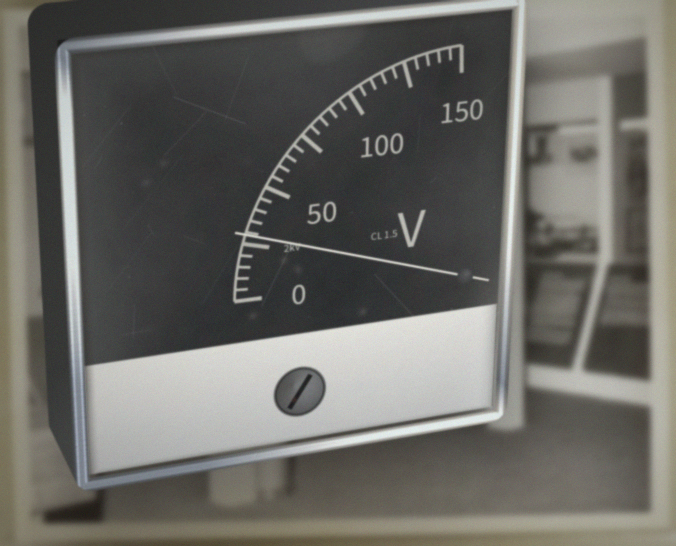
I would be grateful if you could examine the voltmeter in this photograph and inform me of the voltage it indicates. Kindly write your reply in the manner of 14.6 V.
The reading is 30 V
